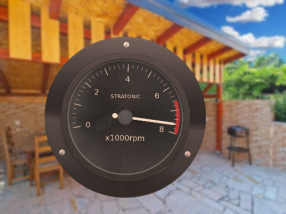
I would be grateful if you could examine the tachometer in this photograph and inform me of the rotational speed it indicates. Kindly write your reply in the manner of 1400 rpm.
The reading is 7600 rpm
